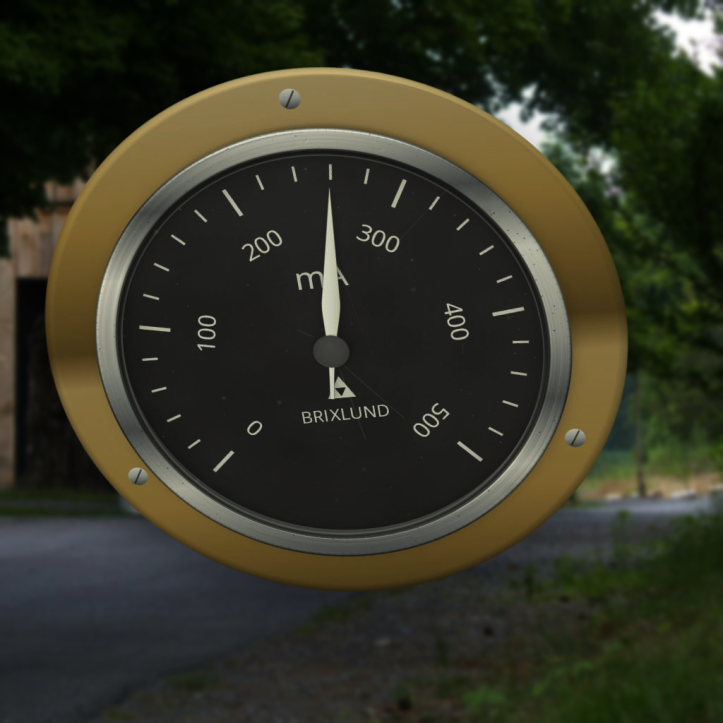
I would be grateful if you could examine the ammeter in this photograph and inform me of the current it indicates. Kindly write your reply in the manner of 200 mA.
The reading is 260 mA
